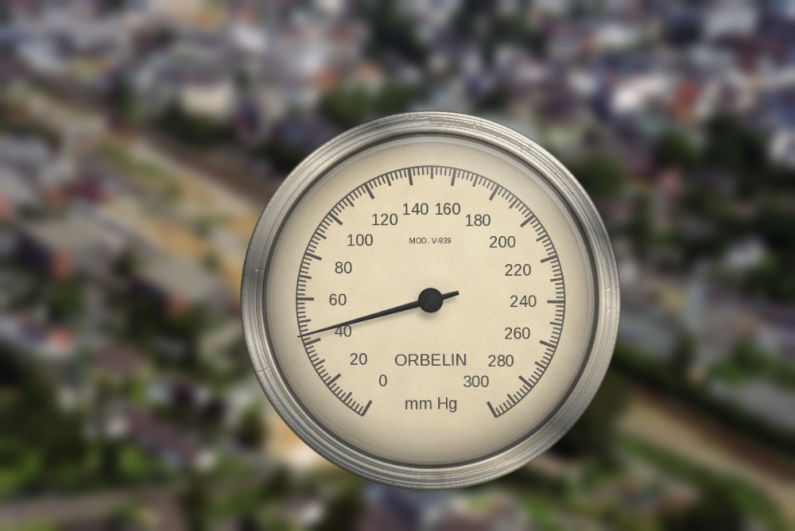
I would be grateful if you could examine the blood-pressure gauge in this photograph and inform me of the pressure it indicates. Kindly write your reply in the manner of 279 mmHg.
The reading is 44 mmHg
